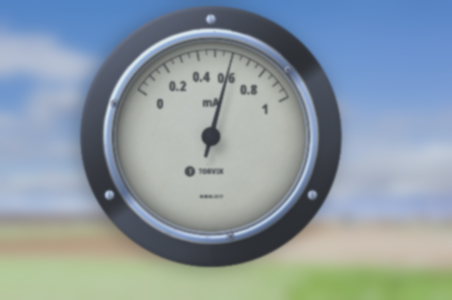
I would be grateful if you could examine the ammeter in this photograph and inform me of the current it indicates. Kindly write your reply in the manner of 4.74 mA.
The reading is 0.6 mA
